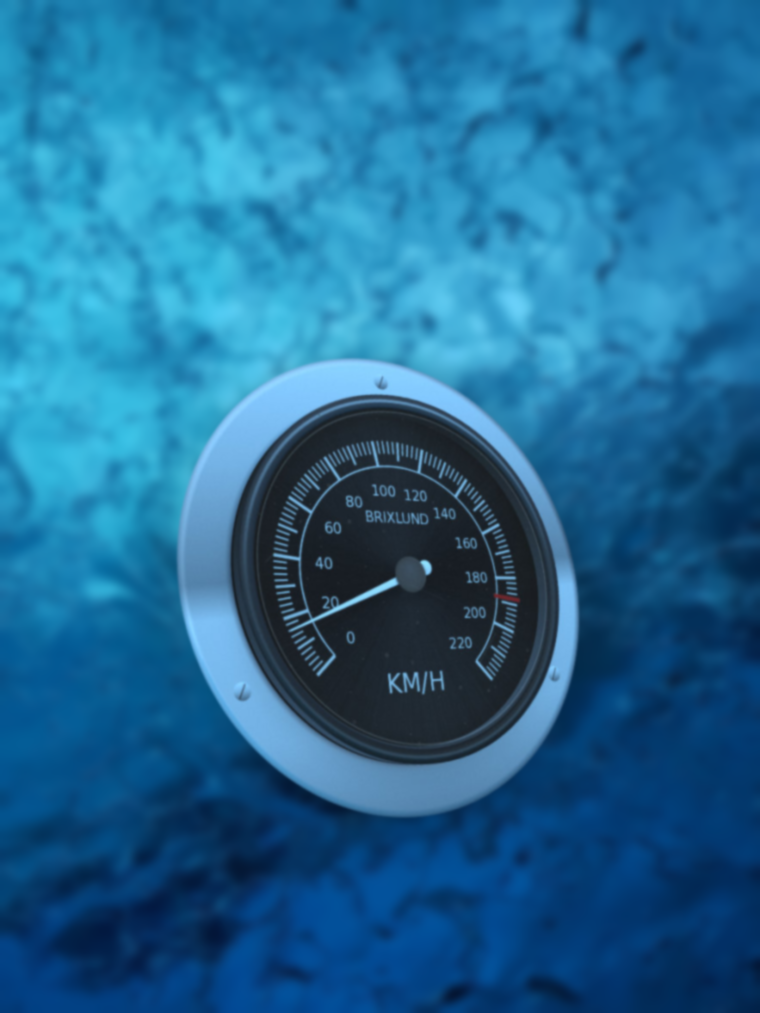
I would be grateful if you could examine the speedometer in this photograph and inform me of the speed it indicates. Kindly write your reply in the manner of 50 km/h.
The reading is 16 km/h
